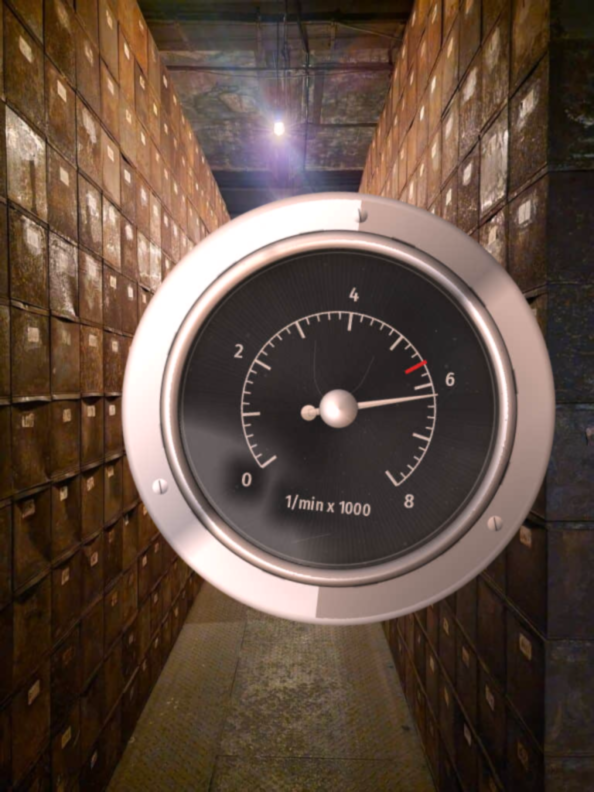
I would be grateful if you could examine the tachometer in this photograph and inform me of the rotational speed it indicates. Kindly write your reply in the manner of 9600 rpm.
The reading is 6200 rpm
